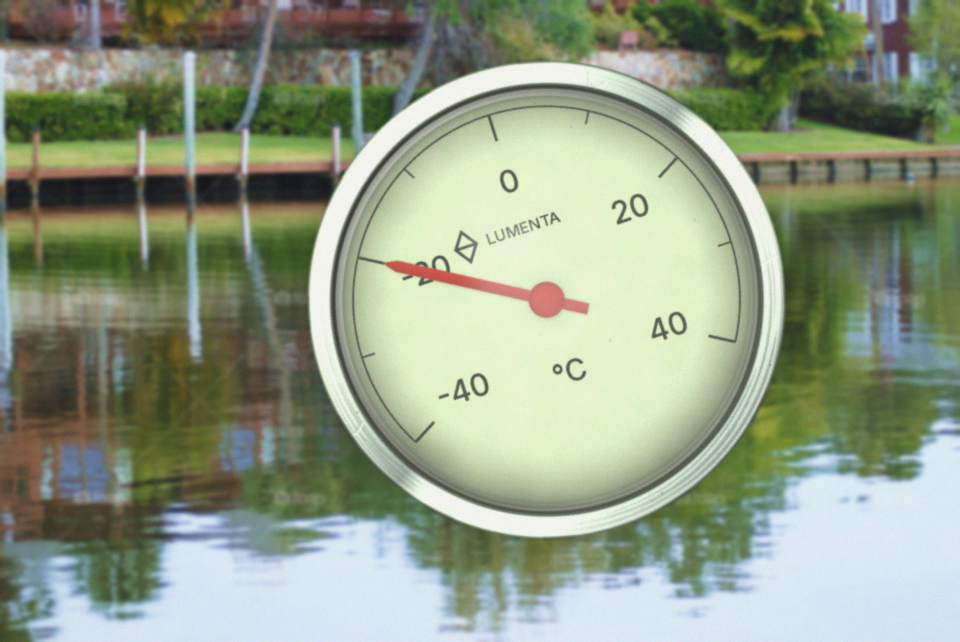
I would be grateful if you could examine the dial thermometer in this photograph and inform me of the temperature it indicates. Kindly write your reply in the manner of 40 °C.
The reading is -20 °C
